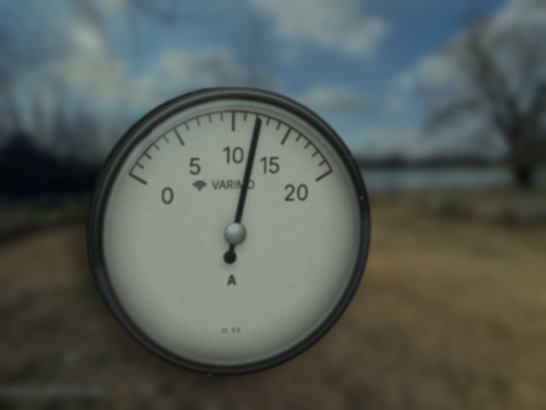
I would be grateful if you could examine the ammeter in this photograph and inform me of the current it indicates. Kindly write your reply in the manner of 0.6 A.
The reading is 12 A
